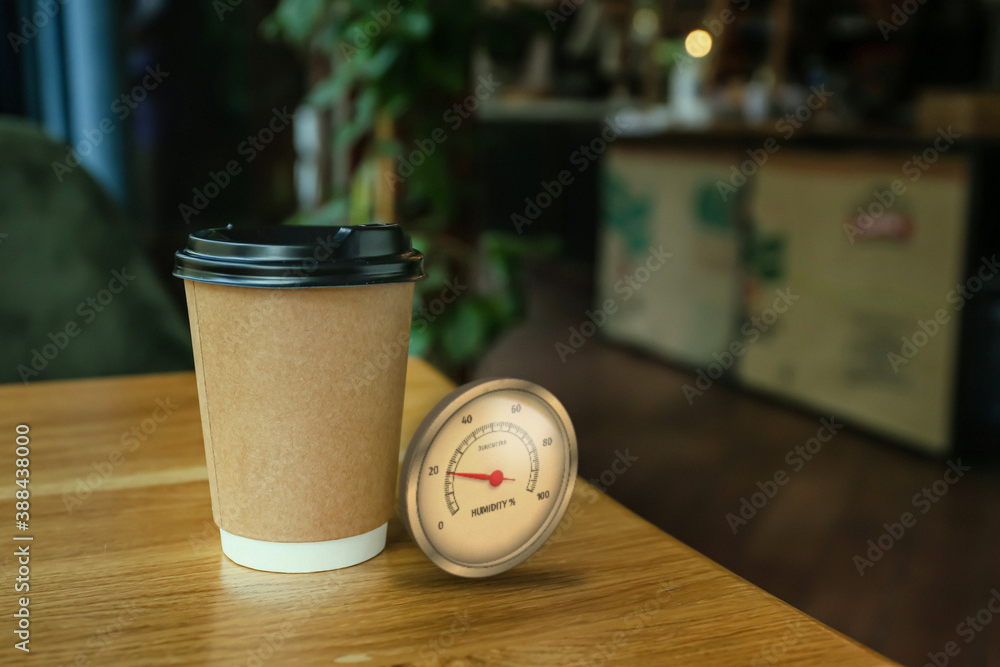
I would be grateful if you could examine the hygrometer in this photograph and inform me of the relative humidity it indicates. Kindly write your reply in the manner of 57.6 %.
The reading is 20 %
